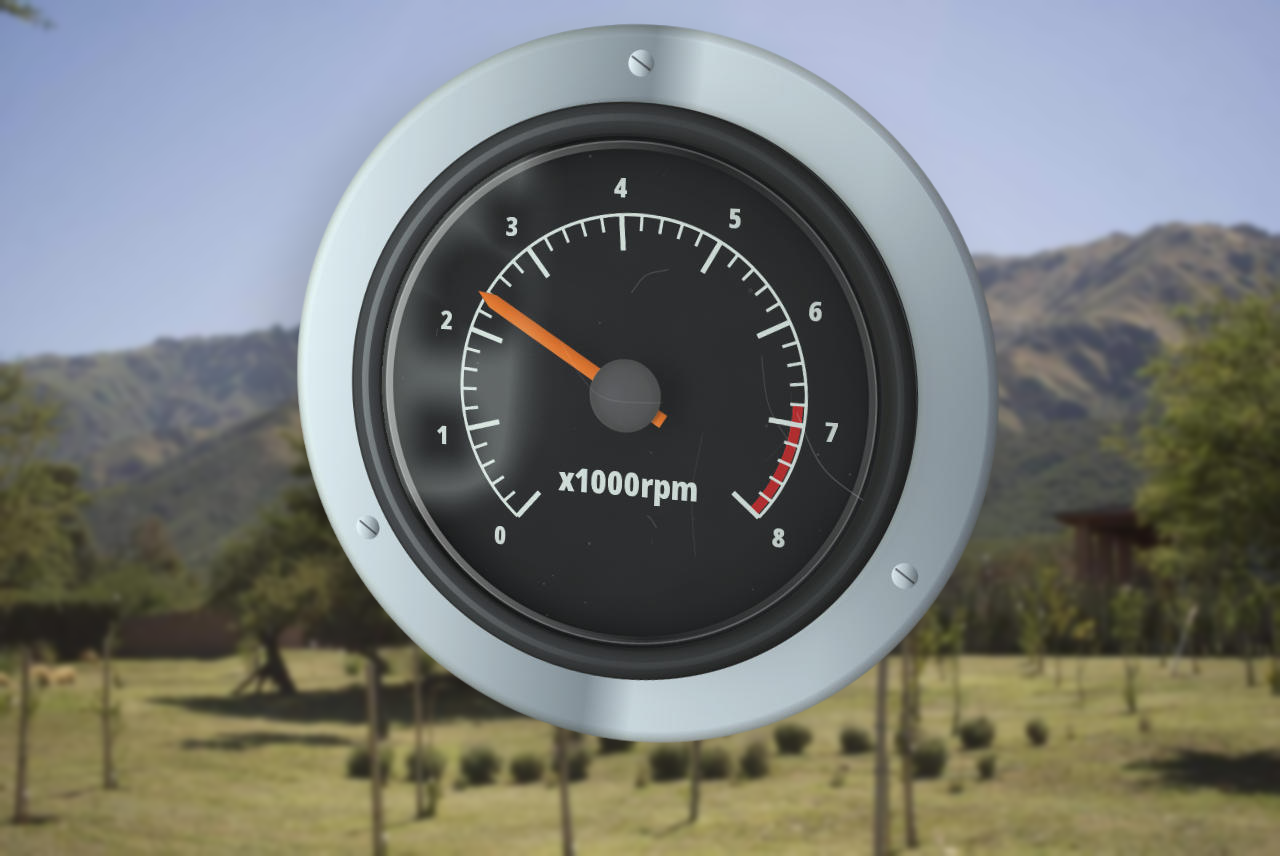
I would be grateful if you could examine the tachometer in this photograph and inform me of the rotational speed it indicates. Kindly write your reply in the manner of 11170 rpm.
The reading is 2400 rpm
